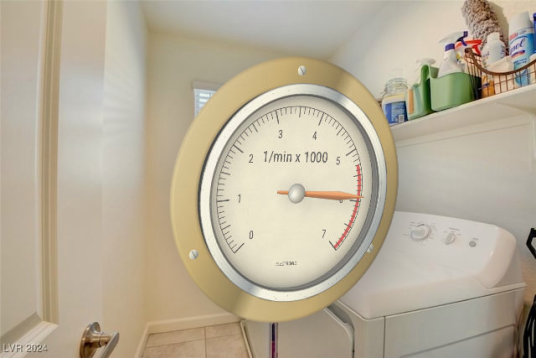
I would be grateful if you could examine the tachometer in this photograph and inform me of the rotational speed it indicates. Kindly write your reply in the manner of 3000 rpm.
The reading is 5900 rpm
